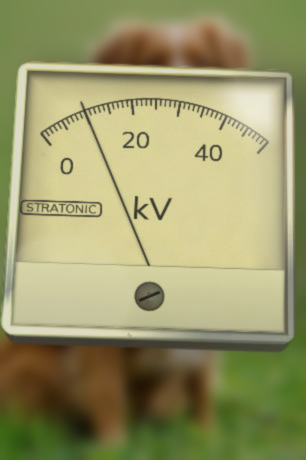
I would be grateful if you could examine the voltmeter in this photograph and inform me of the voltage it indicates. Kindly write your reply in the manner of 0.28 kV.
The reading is 10 kV
